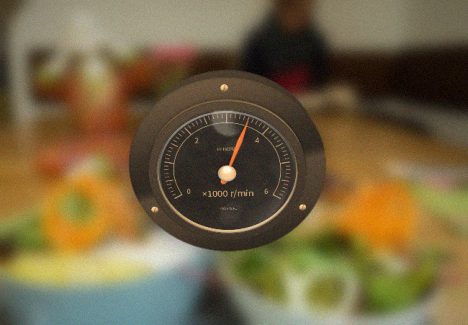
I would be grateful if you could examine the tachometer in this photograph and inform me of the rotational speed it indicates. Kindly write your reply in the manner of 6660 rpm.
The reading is 3500 rpm
